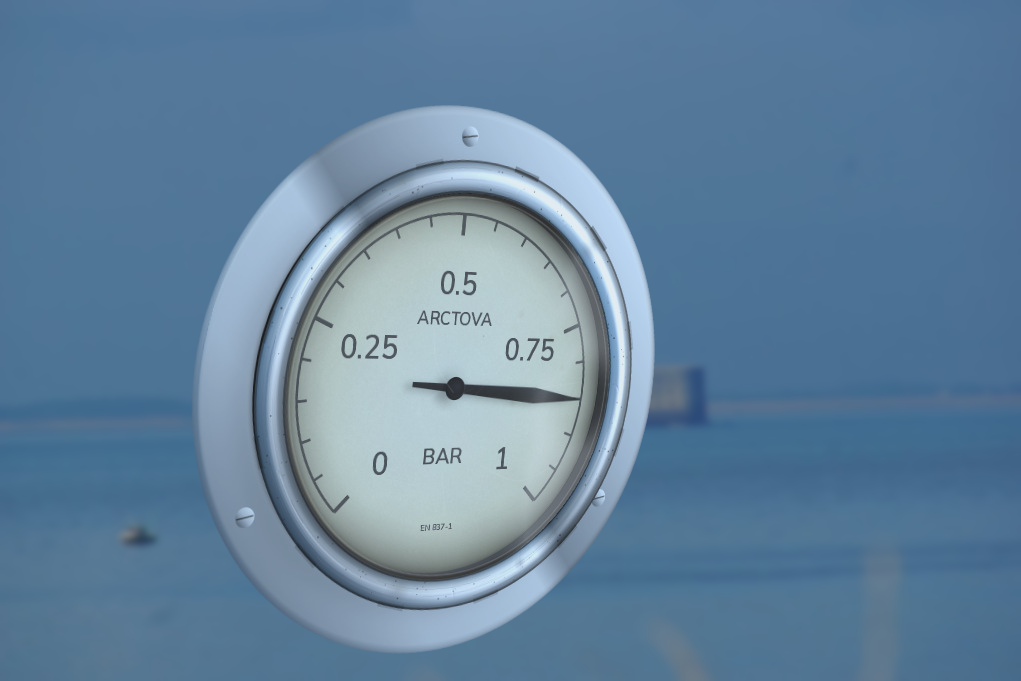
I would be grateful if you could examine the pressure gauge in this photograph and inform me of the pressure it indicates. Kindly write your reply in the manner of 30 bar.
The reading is 0.85 bar
